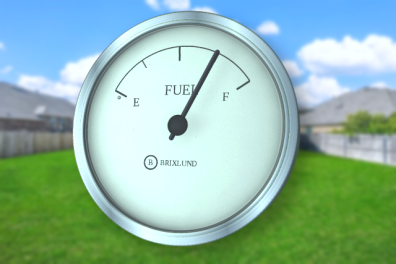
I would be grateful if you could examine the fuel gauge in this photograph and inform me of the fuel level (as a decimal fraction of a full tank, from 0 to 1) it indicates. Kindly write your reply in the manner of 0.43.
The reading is 0.75
